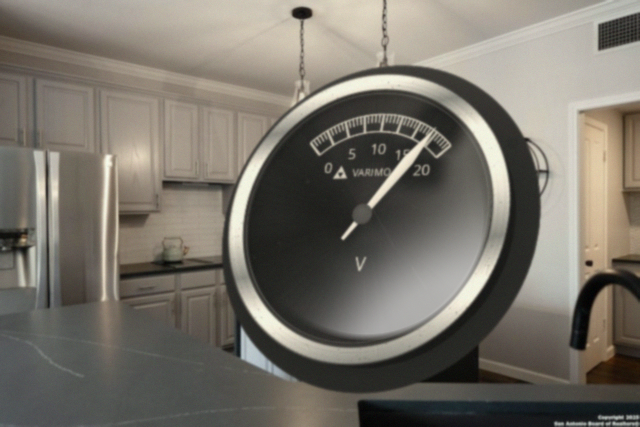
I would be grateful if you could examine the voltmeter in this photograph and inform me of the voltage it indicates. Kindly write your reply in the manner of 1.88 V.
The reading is 17.5 V
